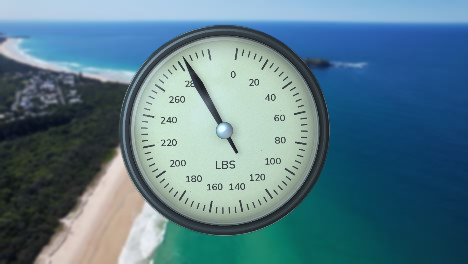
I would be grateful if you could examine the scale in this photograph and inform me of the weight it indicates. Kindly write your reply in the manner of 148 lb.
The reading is 284 lb
